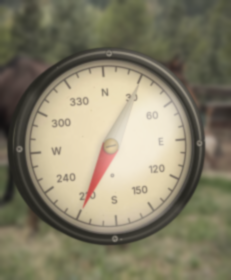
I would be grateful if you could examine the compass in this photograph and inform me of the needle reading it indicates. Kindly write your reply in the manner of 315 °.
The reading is 210 °
